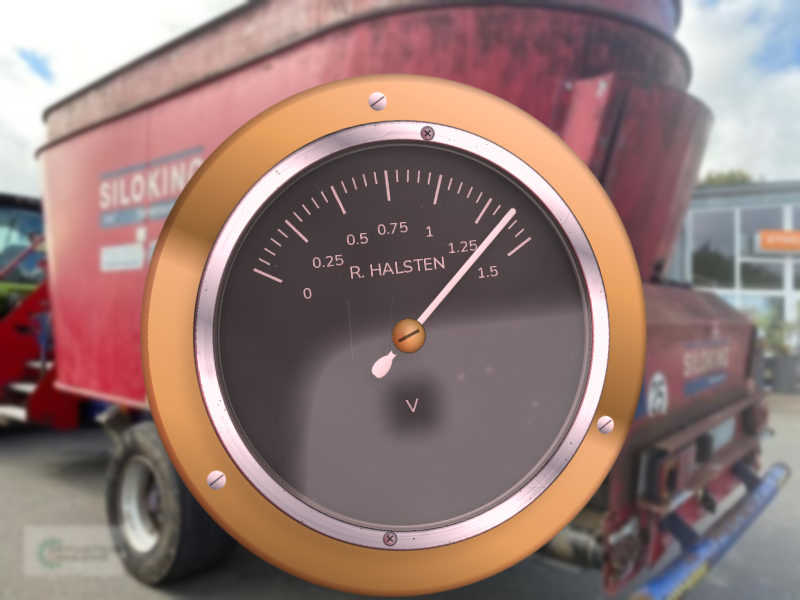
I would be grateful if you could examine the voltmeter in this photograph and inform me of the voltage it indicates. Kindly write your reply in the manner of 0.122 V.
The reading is 1.35 V
